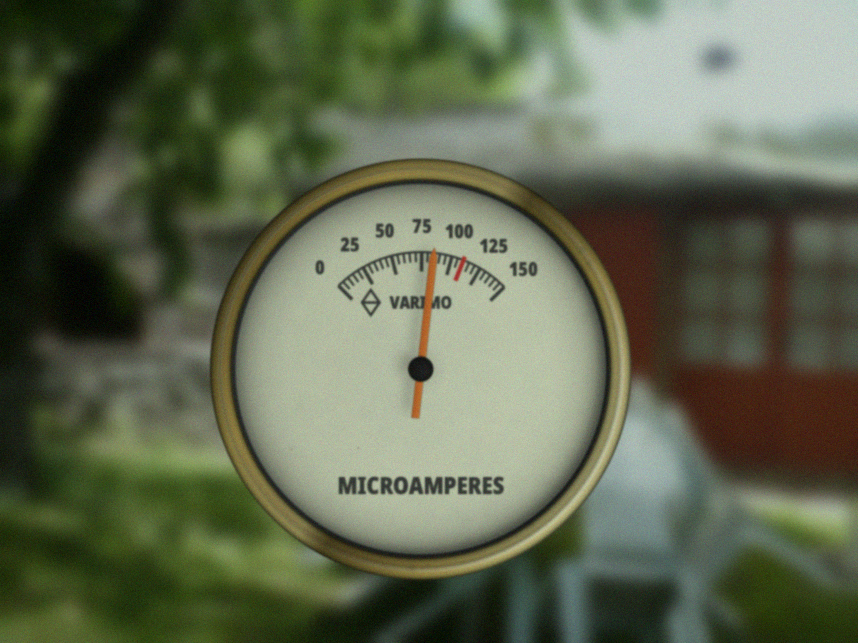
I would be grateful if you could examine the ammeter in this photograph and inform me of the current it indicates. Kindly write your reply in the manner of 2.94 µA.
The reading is 85 µA
